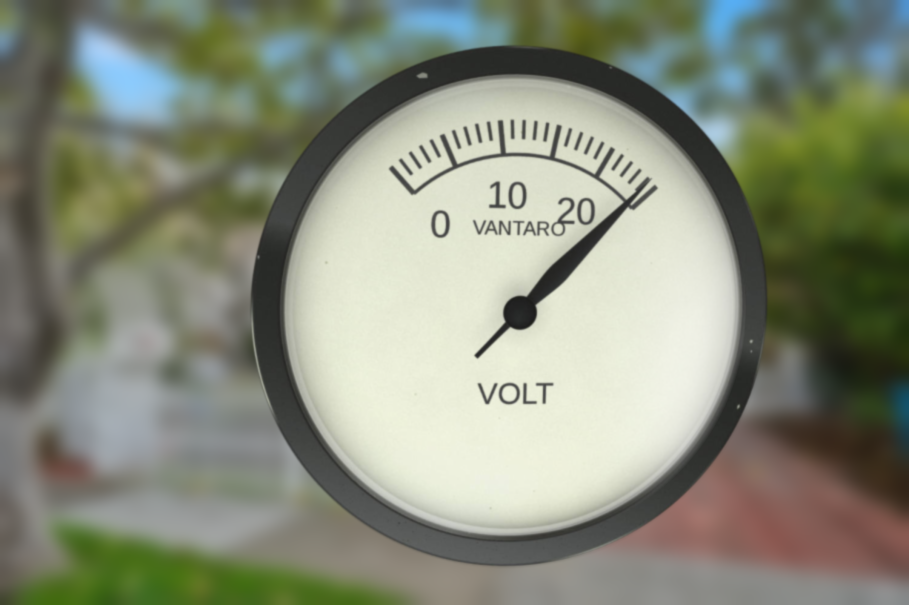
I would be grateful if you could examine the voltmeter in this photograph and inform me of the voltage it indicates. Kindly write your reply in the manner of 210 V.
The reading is 24 V
